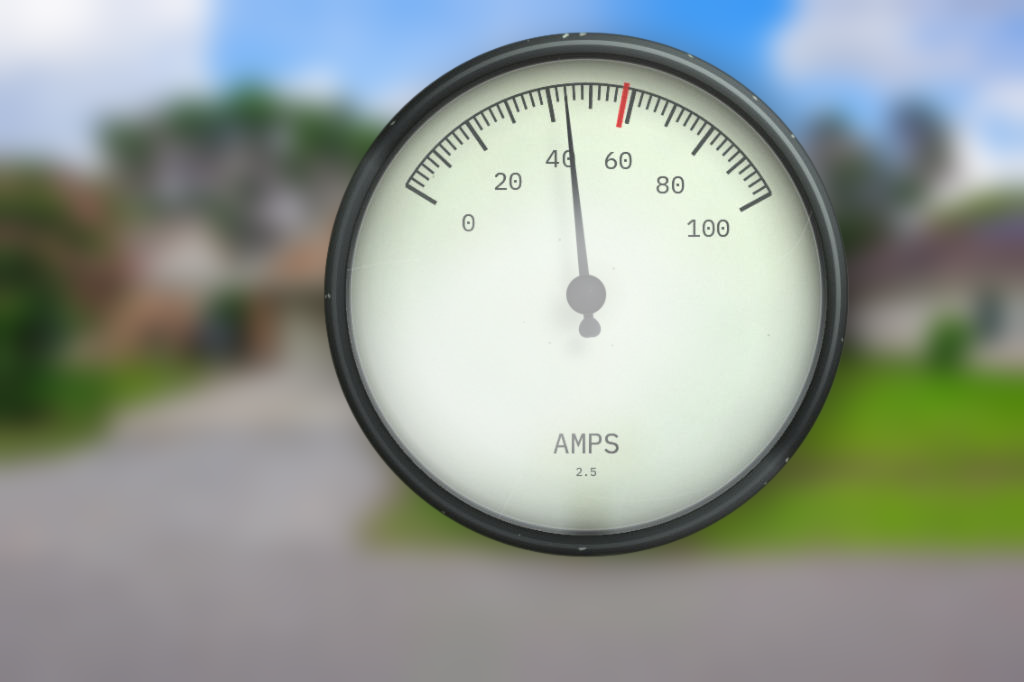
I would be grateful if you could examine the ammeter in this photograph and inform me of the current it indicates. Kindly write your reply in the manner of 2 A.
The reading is 44 A
